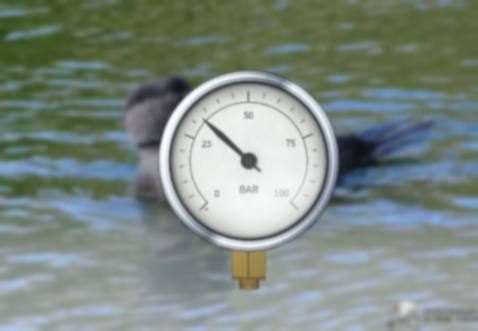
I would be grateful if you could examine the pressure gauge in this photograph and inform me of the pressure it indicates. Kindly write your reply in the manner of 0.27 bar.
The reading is 32.5 bar
